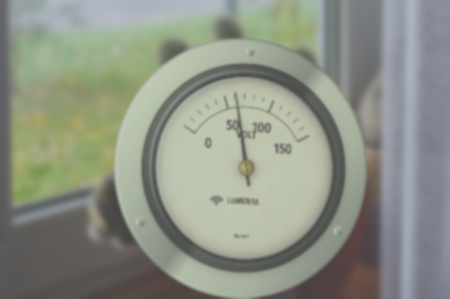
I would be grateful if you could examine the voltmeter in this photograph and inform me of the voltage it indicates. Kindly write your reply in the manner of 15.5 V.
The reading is 60 V
